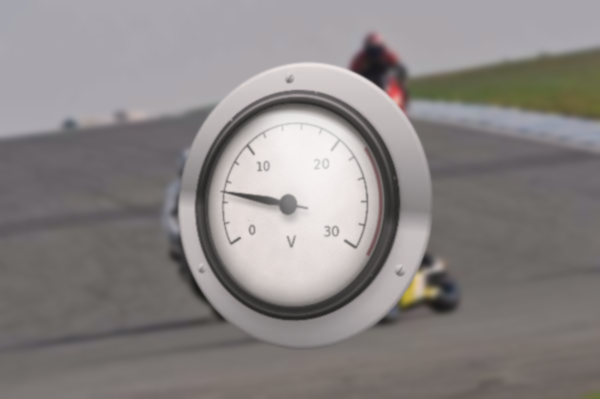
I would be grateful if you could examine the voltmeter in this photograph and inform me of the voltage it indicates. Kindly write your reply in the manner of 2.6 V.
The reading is 5 V
